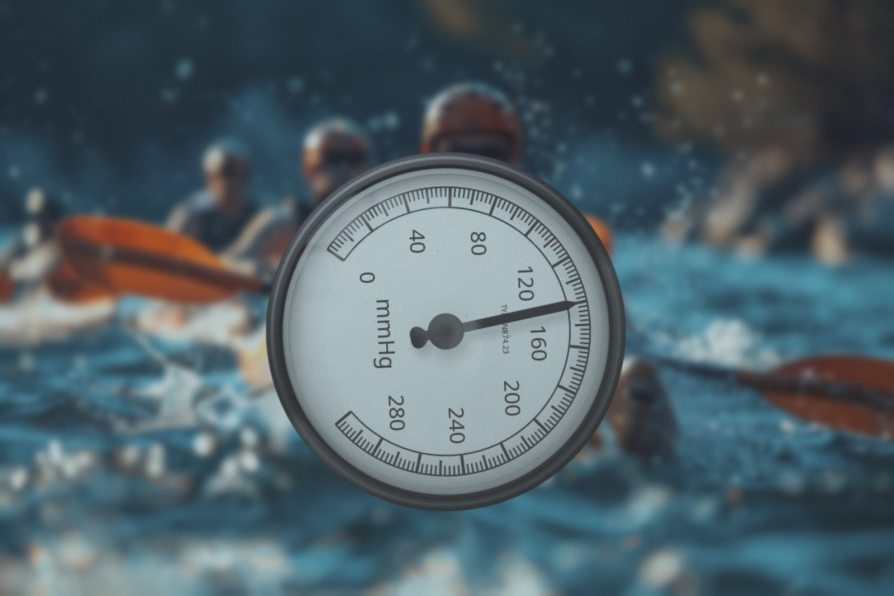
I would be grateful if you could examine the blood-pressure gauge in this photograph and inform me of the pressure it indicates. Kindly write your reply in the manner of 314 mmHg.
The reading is 140 mmHg
